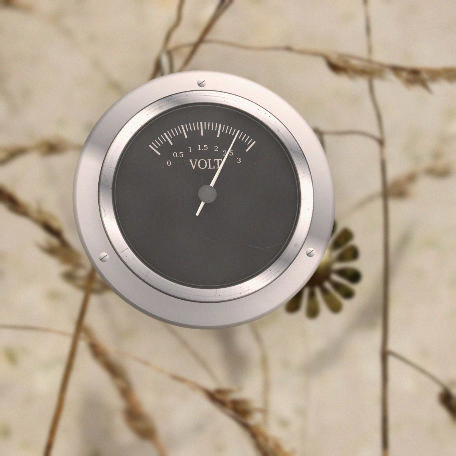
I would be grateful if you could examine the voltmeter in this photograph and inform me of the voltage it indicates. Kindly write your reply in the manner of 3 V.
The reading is 2.5 V
